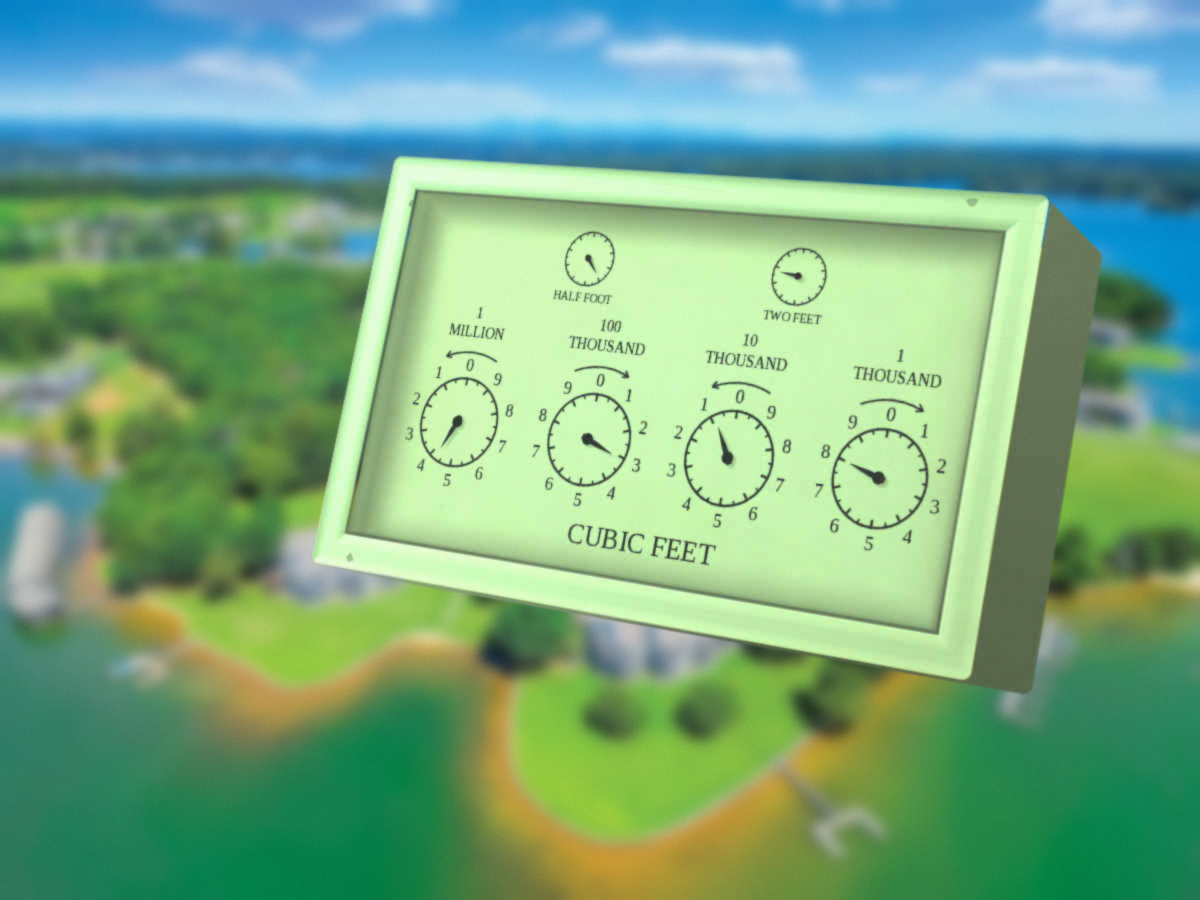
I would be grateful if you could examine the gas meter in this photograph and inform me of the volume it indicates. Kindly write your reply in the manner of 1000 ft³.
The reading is 430800 ft³
